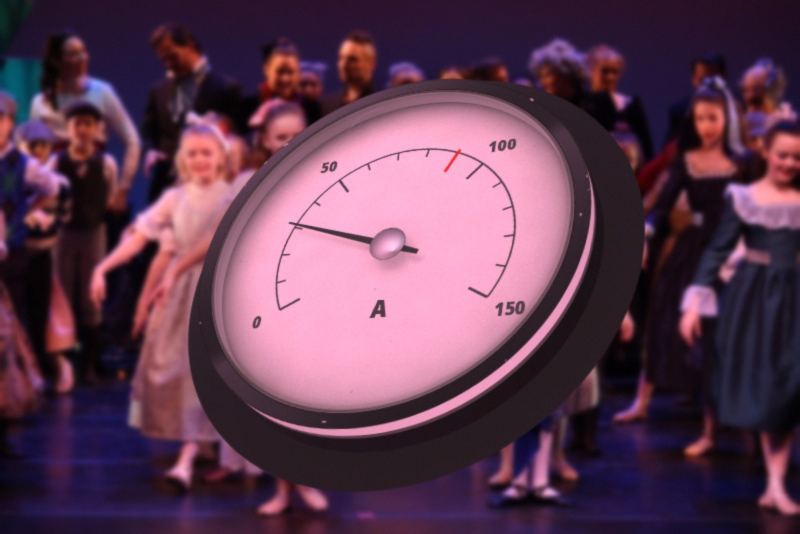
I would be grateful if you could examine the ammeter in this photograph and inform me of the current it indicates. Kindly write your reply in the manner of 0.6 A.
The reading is 30 A
